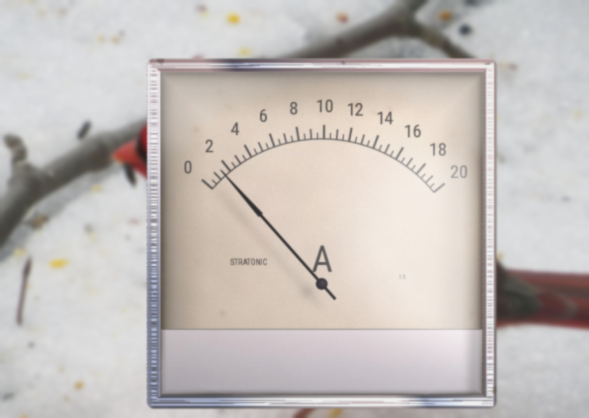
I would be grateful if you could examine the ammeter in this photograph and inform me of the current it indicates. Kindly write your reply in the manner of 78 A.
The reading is 1.5 A
